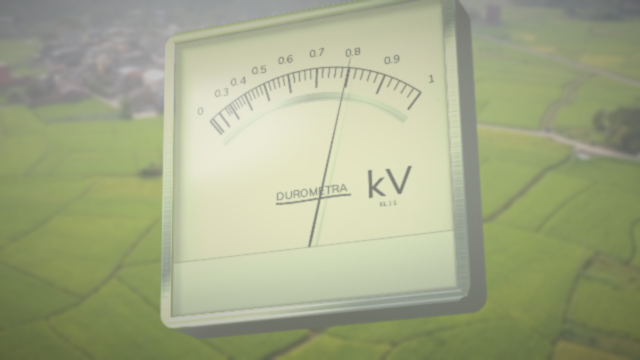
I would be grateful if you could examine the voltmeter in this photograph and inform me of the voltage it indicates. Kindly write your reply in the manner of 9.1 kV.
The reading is 0.8 kV
